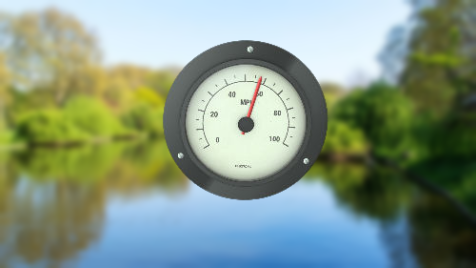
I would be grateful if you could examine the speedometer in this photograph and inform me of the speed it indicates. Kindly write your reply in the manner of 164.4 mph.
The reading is 57.5 mph
